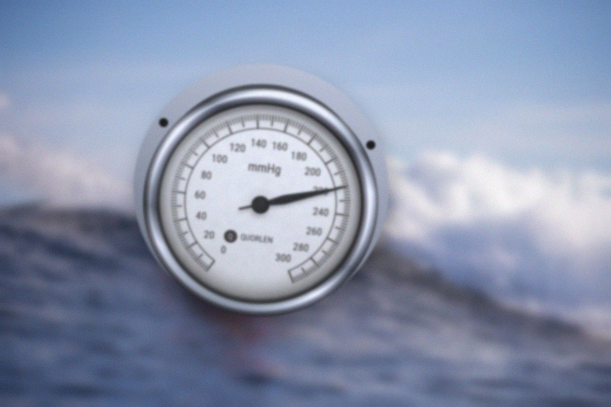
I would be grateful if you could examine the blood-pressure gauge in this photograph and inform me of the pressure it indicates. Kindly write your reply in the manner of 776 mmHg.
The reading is 220 mmHg
